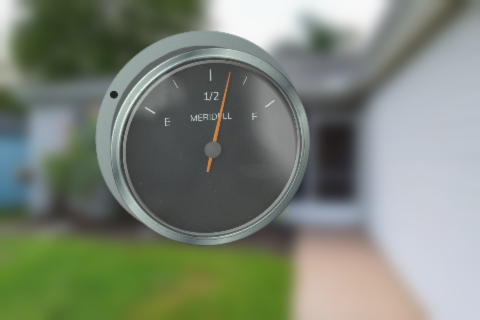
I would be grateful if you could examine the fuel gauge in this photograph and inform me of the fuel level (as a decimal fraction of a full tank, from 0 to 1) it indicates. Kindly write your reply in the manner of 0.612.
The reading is 0.625
